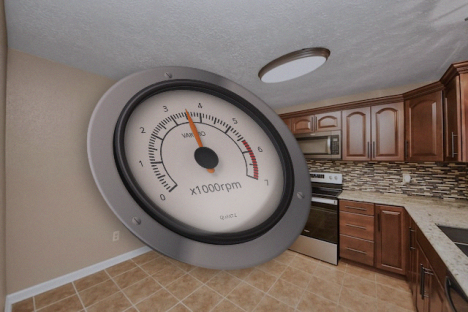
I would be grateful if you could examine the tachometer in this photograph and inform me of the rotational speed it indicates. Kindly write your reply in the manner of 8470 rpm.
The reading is 3500 rpm
